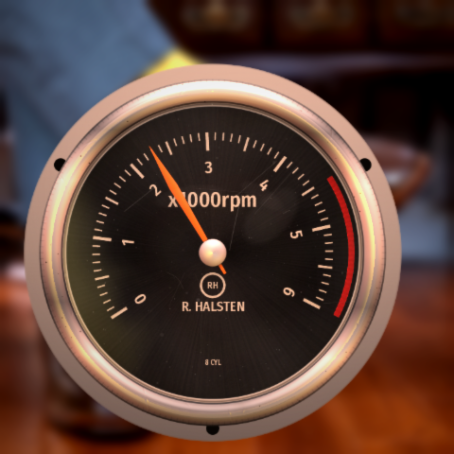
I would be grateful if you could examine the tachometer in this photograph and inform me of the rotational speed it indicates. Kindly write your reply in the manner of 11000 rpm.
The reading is 2300 rpm
